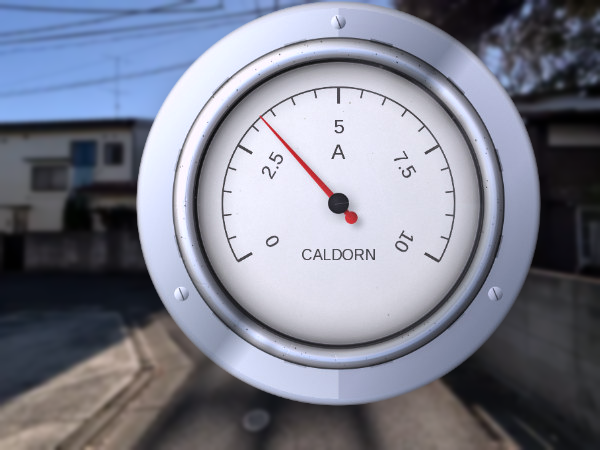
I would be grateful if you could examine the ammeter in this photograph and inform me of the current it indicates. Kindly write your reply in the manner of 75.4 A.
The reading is 3.25 A
